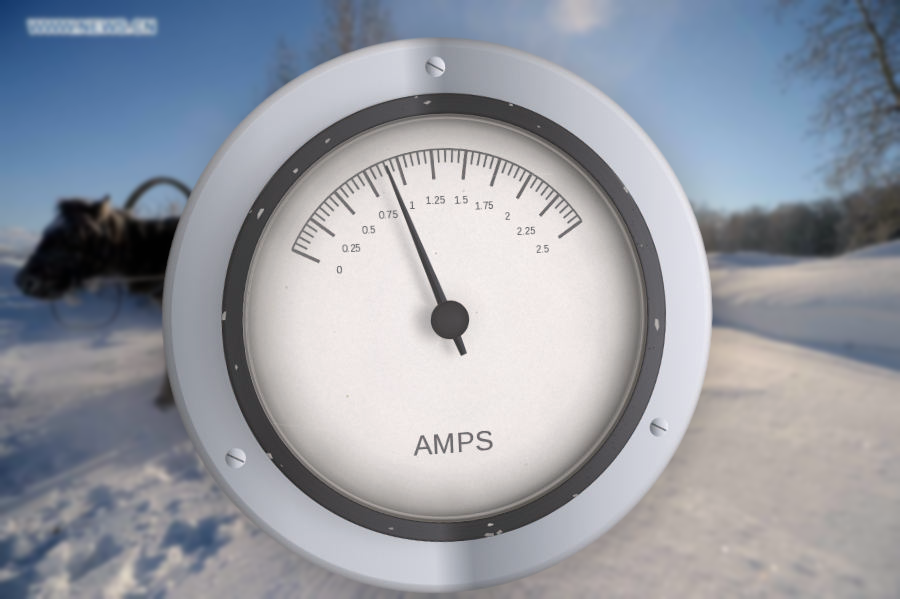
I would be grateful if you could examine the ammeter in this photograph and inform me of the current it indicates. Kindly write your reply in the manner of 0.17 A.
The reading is 0.9 A
